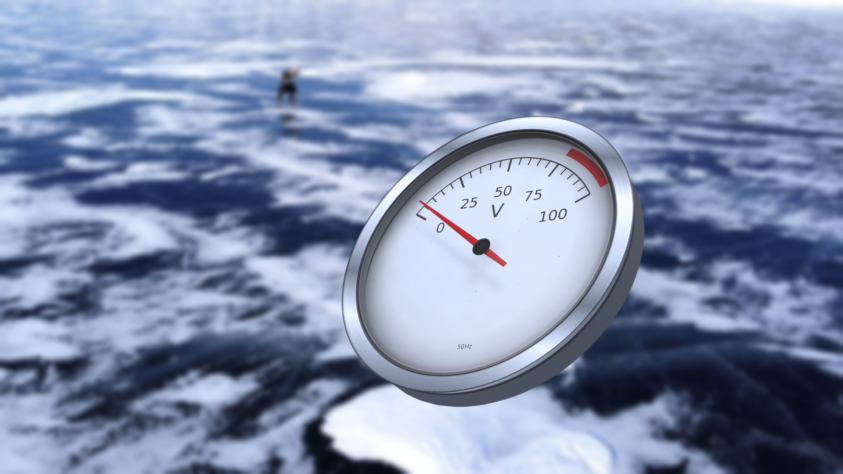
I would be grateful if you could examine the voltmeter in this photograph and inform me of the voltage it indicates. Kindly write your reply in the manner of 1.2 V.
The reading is 5 V
